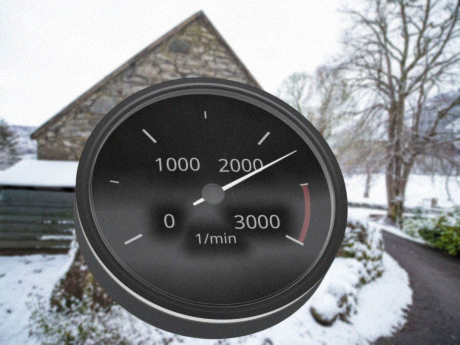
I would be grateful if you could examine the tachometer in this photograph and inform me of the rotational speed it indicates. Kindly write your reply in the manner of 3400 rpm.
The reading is 2250 rpm
